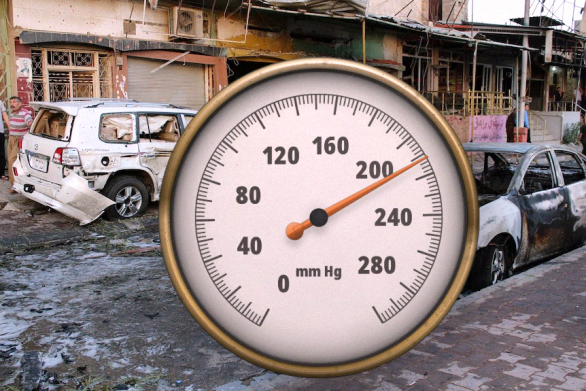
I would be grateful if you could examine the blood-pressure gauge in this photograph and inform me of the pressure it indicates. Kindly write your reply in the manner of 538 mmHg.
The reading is 212 mmHg
